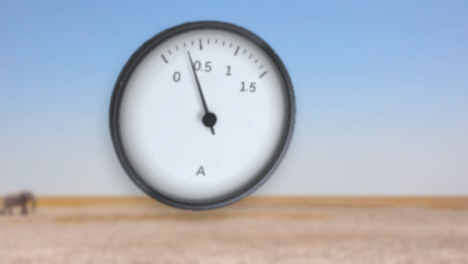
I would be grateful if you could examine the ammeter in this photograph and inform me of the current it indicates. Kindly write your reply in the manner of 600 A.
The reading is 0.3 A
